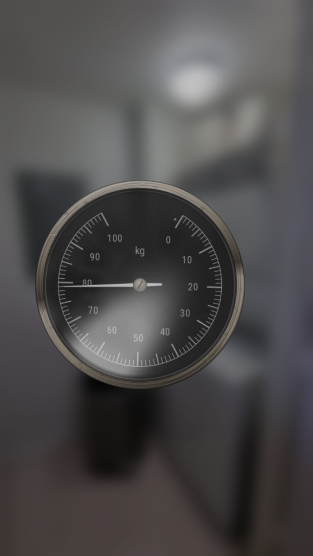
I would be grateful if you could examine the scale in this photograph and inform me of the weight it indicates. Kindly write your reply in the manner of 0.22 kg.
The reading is 79 kg
